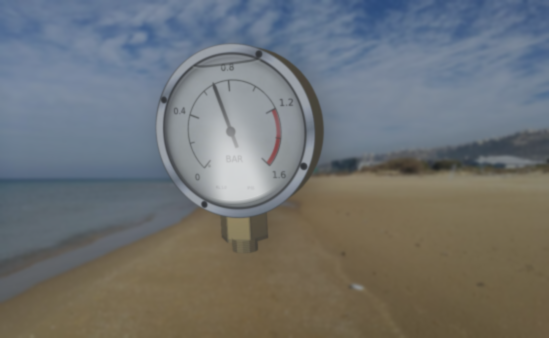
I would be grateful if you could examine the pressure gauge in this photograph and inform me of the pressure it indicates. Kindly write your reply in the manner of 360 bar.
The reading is 0.7 bar
